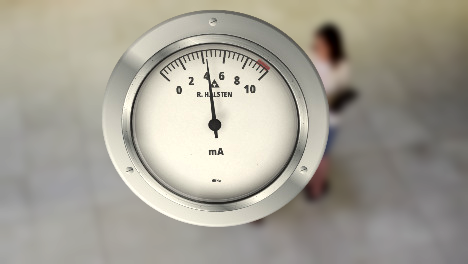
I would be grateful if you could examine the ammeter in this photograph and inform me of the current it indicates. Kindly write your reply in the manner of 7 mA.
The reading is 4.4 mA
